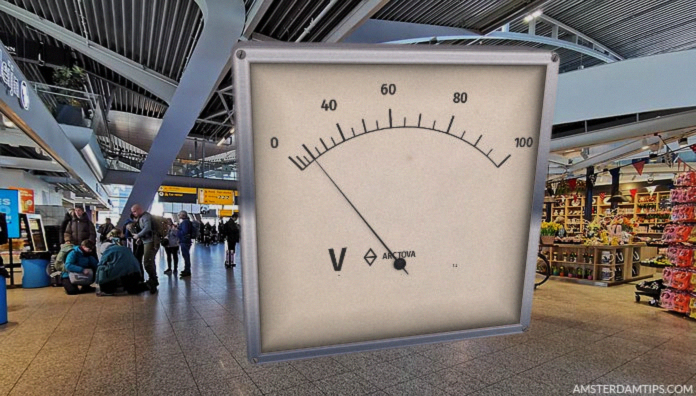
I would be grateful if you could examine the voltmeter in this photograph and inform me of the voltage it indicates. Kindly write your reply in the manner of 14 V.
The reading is 20 V
